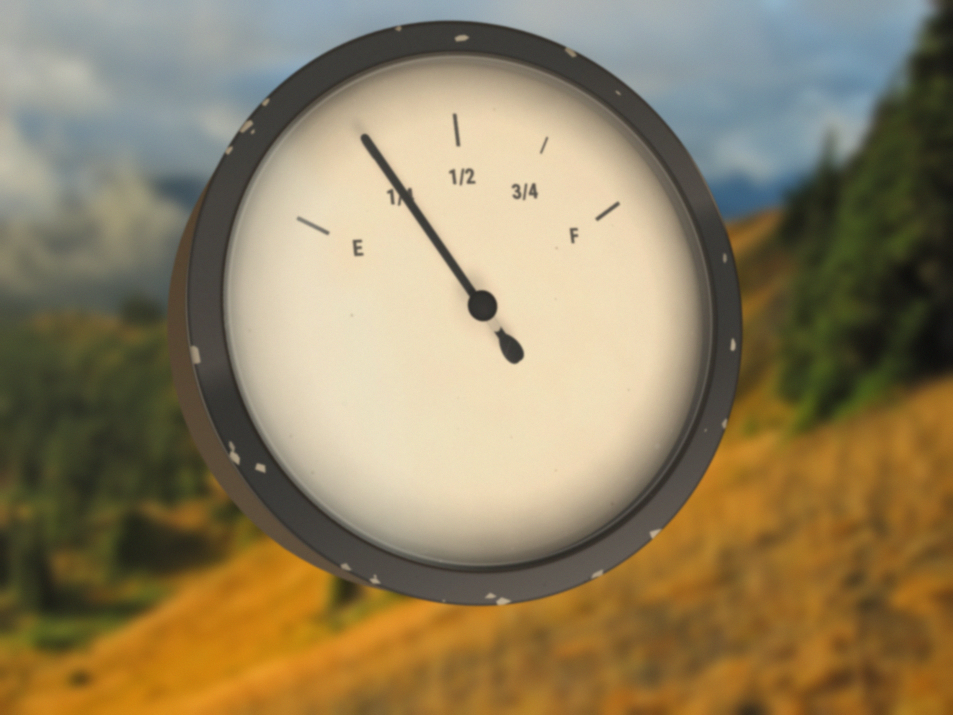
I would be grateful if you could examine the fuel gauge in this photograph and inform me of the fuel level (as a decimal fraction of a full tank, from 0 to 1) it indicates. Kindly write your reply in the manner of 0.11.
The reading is 0.25
